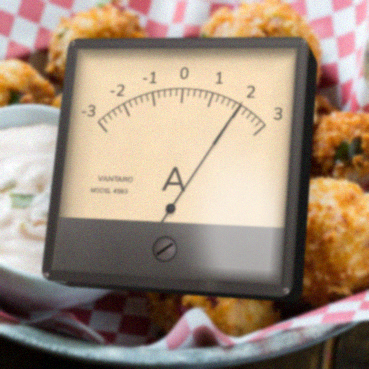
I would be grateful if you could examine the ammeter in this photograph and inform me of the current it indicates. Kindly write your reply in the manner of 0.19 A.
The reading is 2 A
